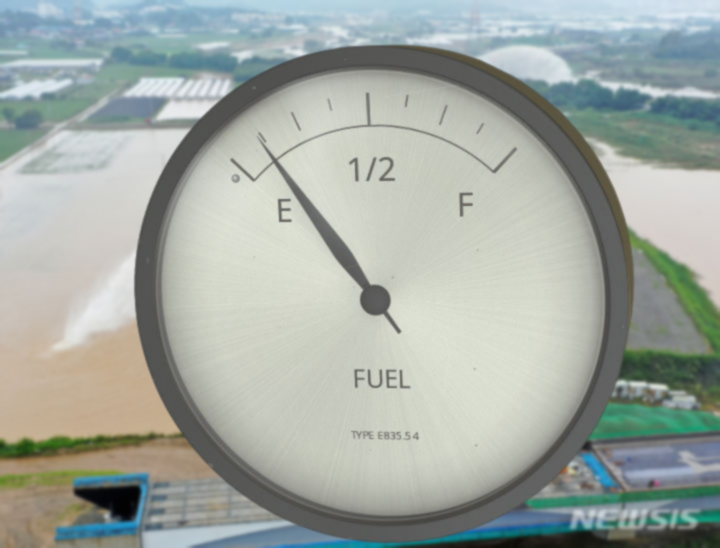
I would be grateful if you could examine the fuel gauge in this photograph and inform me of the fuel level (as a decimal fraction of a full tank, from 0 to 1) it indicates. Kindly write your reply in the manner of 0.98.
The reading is 0.125
